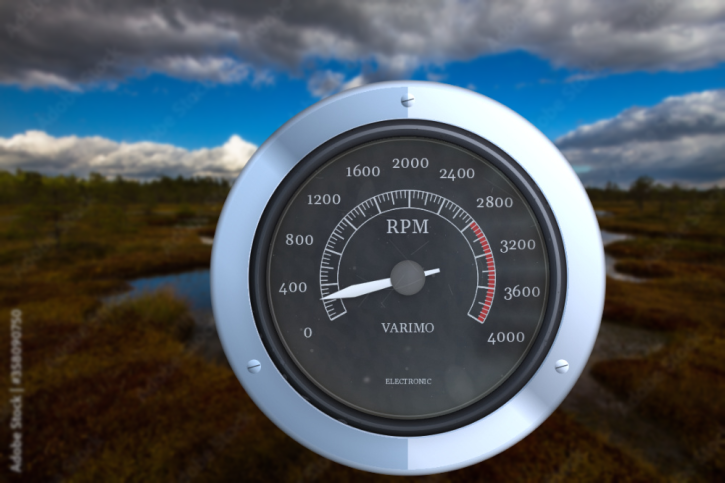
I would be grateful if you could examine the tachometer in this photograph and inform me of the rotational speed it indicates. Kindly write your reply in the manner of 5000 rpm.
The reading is 250 rpm
